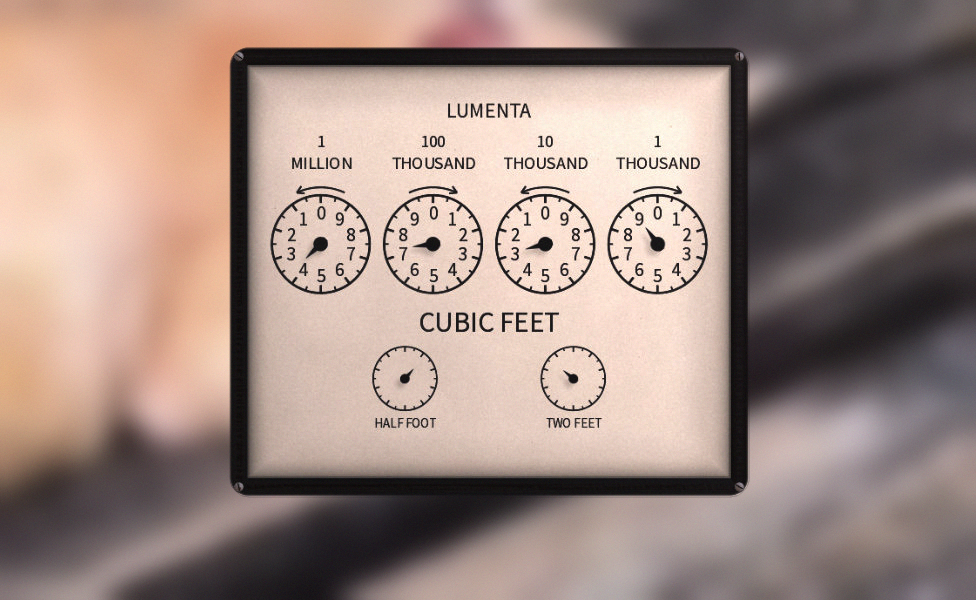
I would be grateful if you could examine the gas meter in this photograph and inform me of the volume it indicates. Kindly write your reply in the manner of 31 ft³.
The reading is 372900 ft³
